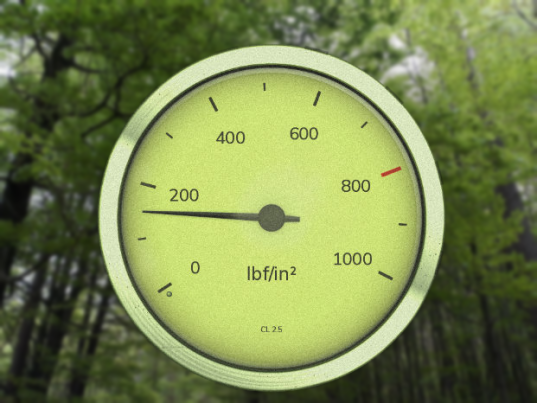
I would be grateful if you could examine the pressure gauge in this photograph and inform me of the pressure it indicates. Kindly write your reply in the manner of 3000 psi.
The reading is 150 psi
